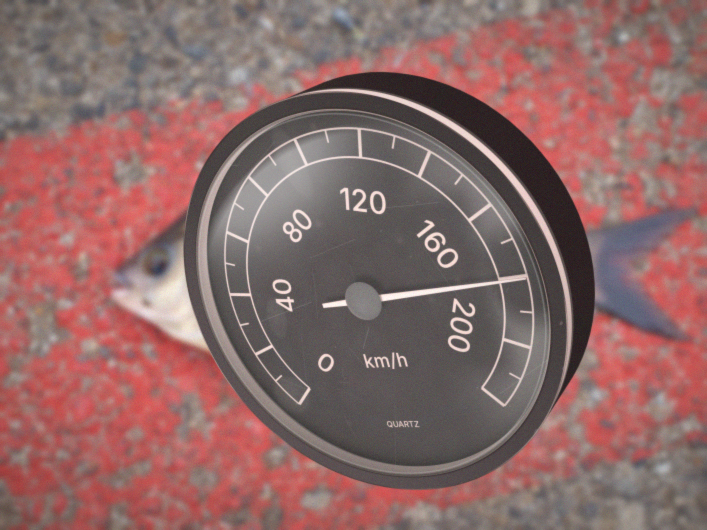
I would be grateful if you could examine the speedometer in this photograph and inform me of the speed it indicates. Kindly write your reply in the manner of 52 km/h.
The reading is 180 km/h
